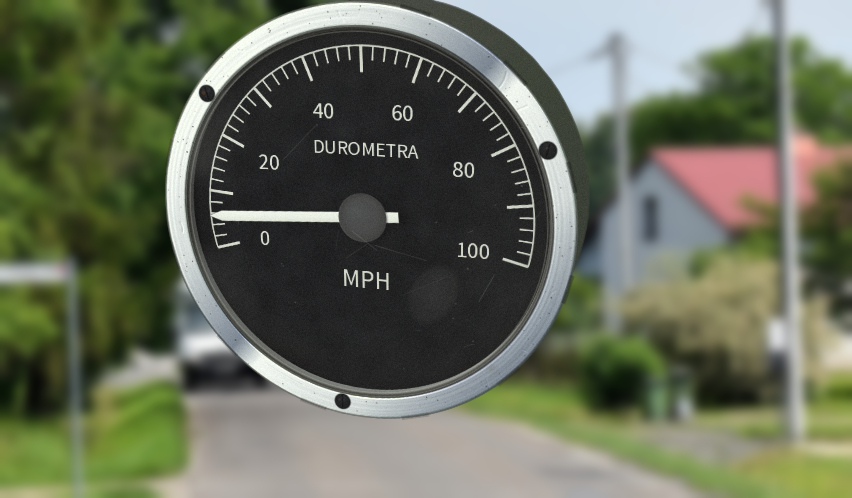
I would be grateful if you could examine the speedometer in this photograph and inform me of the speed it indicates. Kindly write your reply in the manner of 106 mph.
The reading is 6 mph
